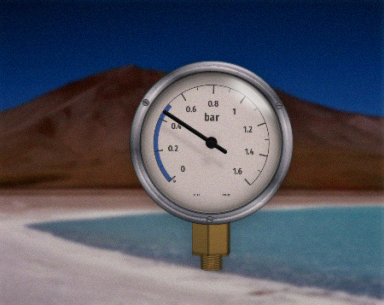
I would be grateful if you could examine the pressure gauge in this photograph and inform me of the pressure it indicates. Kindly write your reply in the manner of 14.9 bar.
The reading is 0.45 bar
